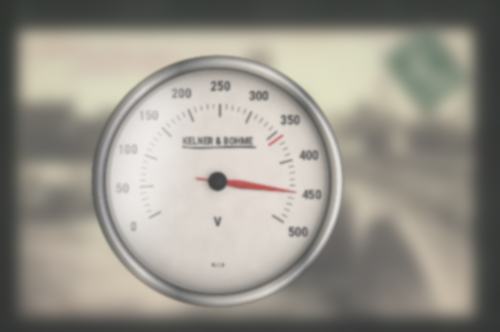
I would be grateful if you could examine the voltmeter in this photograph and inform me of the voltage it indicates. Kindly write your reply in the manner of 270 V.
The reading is 450 V
